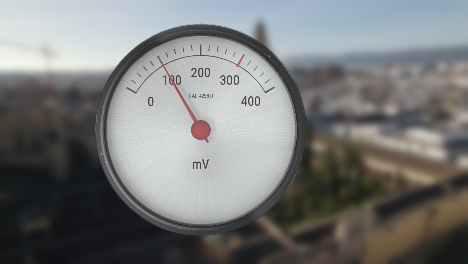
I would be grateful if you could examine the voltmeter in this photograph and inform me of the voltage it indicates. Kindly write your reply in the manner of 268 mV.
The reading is 100 mV
